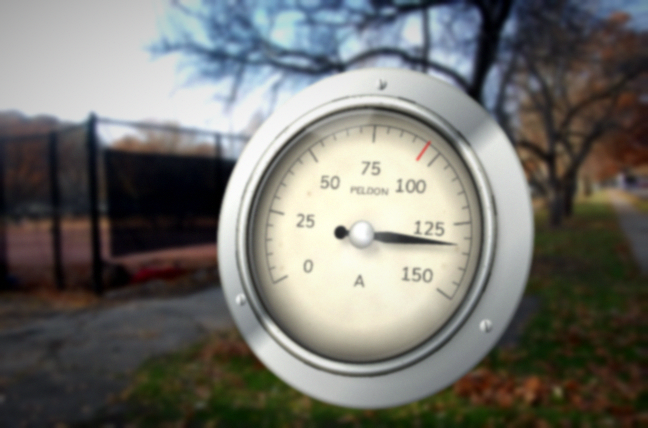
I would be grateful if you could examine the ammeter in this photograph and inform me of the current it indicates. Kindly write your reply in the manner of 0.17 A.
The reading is 132.5 A
